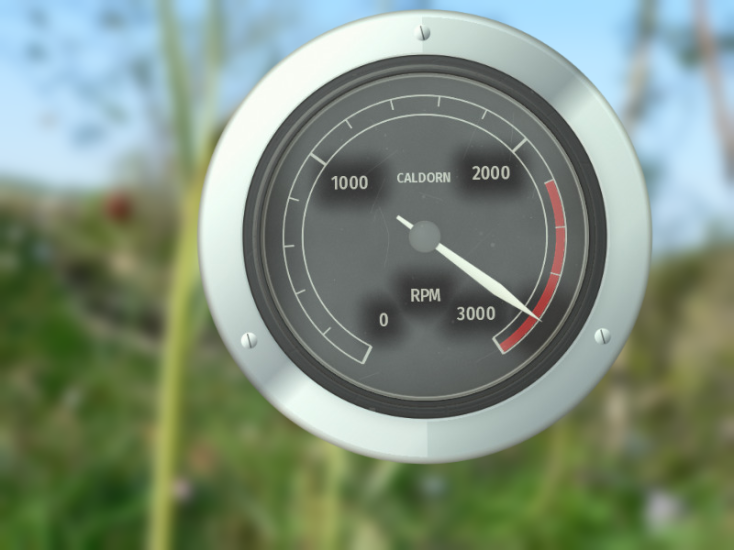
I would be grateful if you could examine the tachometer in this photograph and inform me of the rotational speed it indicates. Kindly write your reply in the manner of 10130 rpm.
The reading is 2800 rpm
